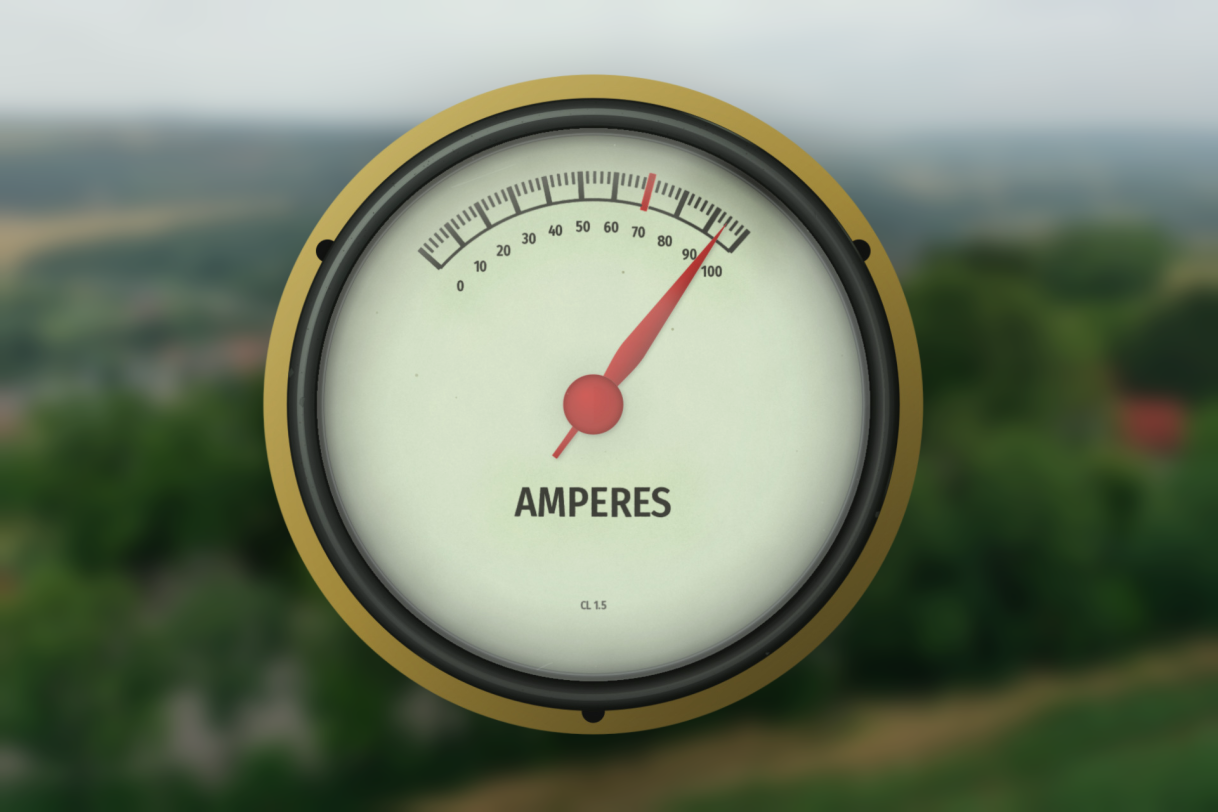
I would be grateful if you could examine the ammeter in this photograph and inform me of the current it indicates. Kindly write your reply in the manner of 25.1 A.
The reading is 94 A
